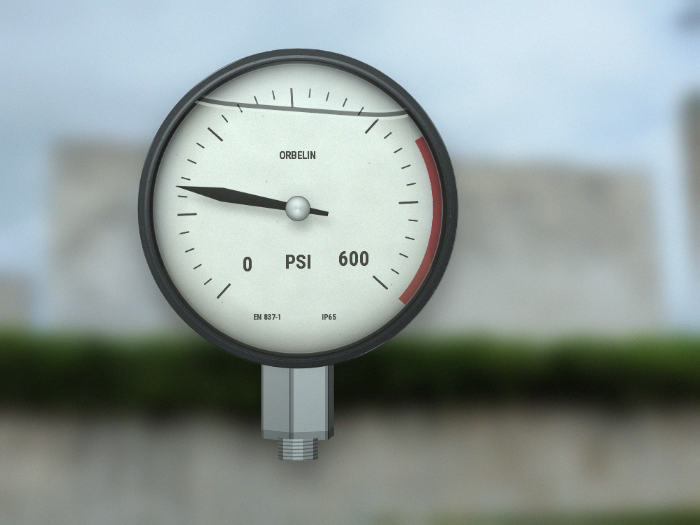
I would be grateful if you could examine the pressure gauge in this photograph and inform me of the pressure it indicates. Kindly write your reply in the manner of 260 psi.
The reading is 130 psi
